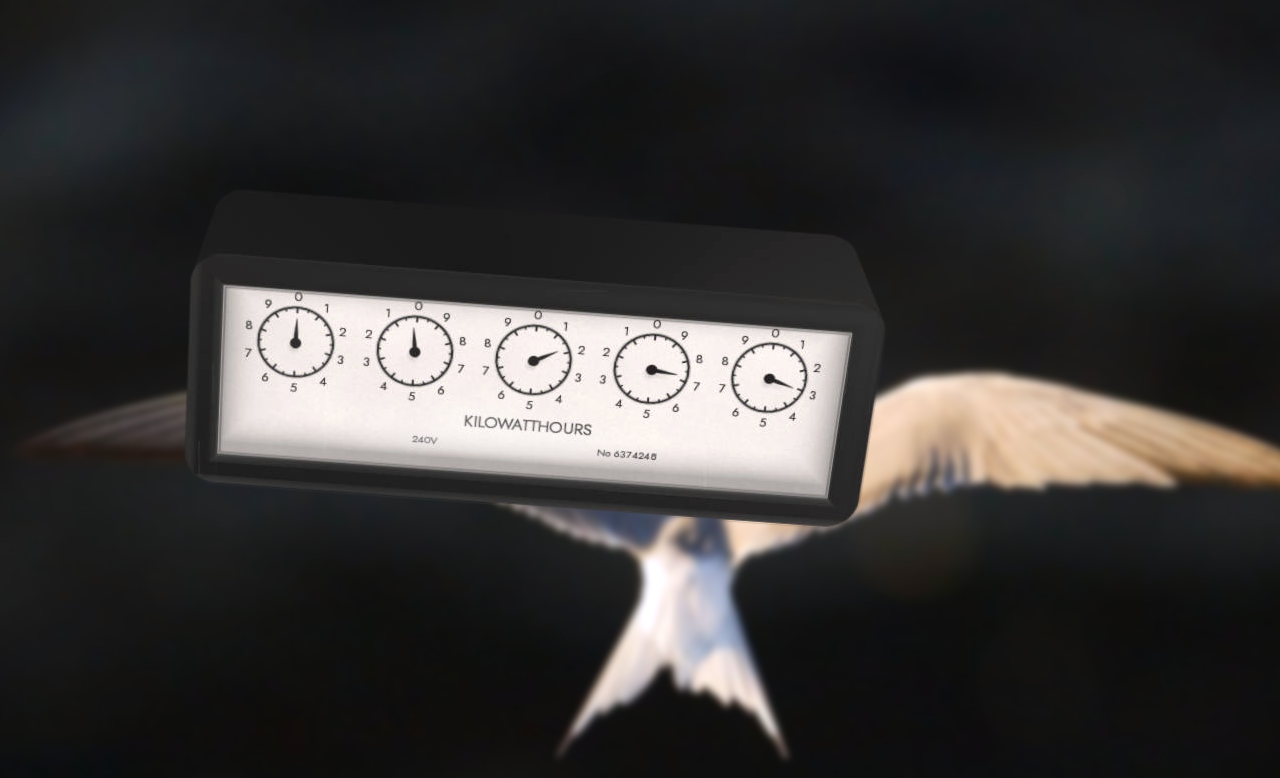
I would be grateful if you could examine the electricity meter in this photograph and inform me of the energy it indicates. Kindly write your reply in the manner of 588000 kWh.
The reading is 173 kWh
